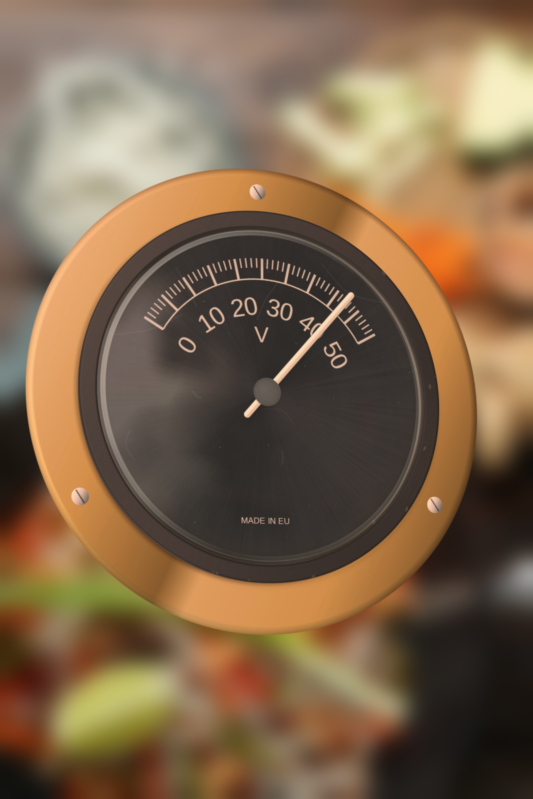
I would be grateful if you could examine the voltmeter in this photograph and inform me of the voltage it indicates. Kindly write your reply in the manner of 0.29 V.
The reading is 42 V
